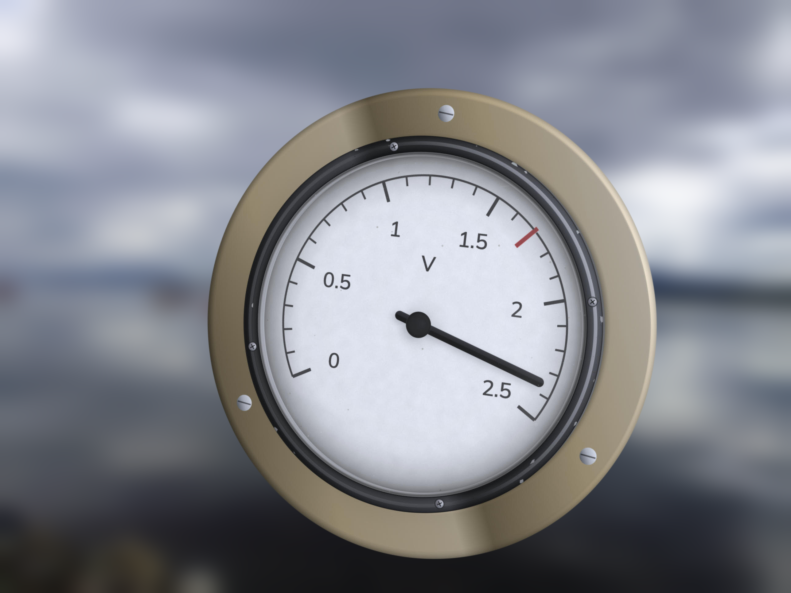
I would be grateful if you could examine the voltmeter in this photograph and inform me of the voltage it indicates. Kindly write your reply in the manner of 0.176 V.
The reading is 2.35 V
